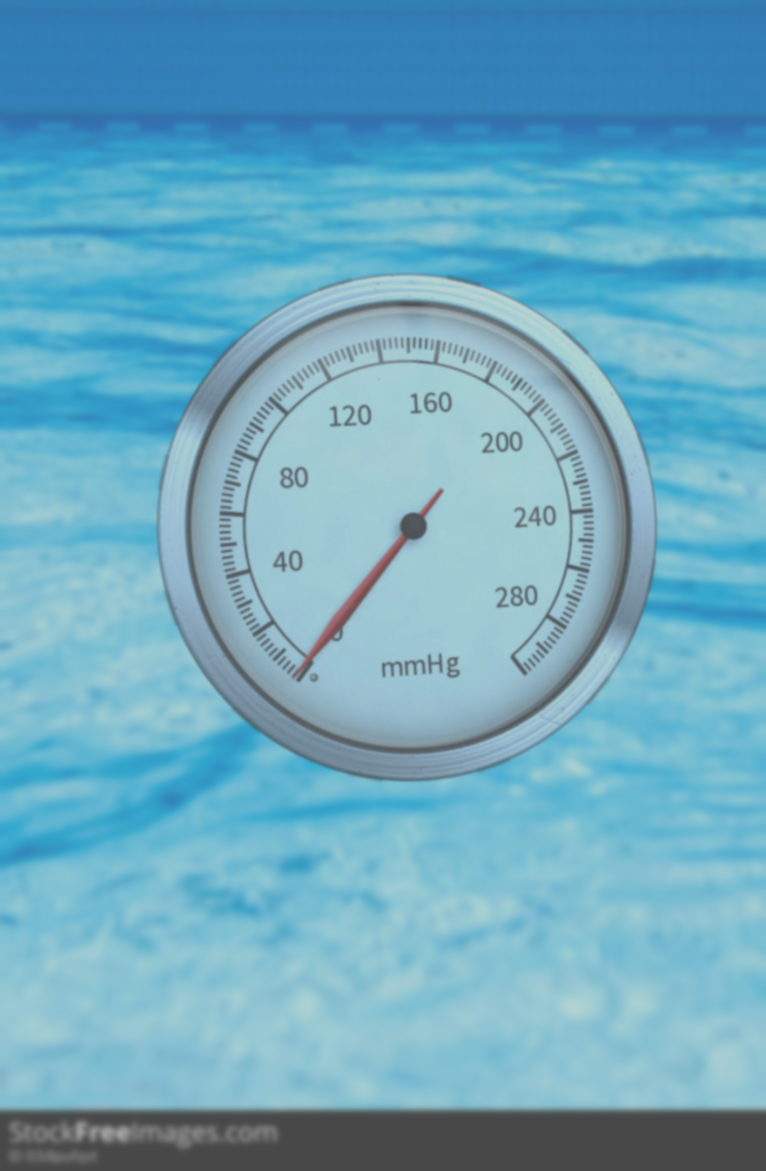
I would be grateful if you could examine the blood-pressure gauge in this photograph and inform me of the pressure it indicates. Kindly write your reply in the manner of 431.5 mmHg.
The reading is 2 mmHg
